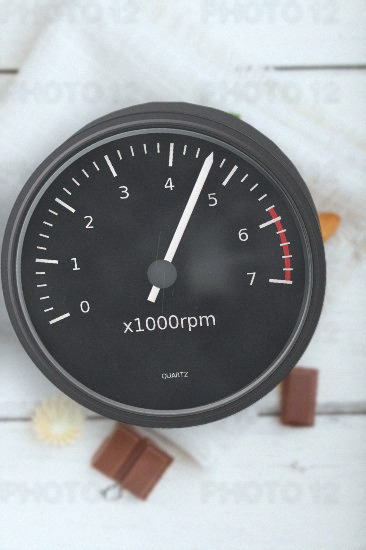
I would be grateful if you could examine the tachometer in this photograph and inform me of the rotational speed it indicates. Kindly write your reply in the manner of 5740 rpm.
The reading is 4600 rpm
